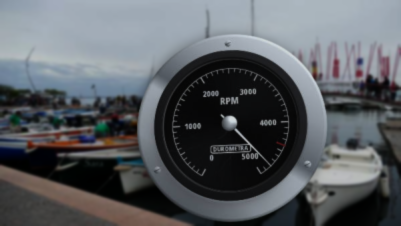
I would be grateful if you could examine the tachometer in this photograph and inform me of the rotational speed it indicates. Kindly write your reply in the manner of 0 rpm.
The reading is 4800 rpm
